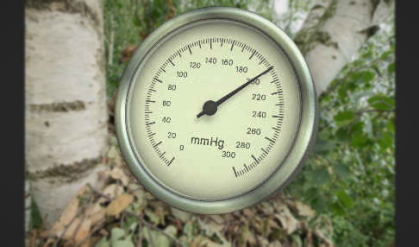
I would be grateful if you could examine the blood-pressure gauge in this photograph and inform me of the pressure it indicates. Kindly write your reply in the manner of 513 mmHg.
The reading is 200 mmHg
